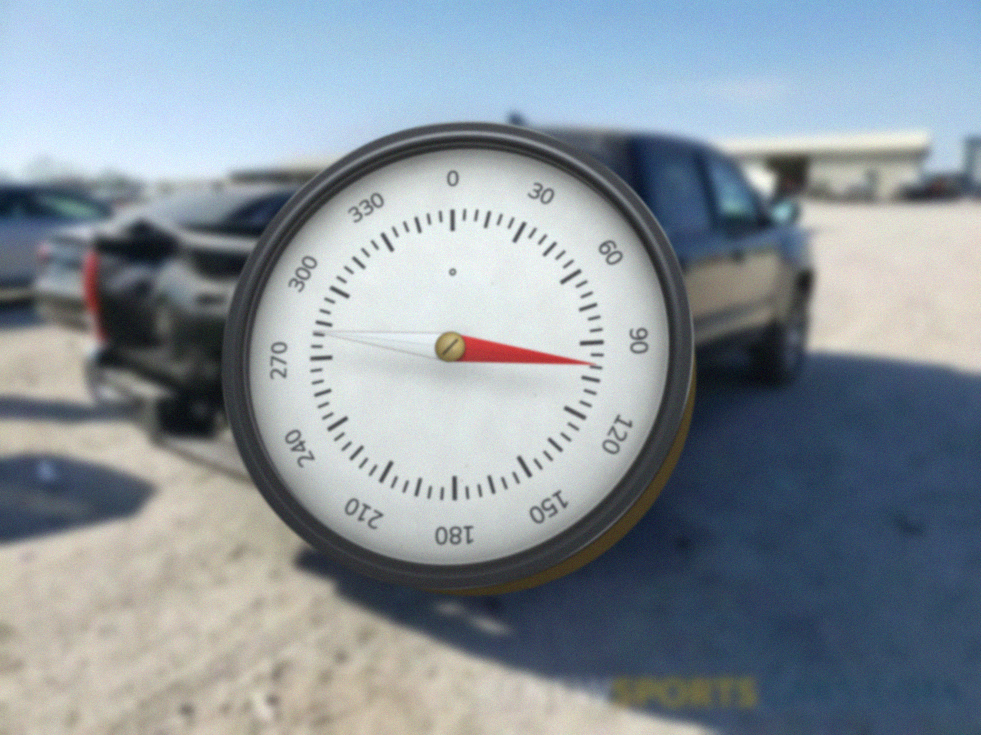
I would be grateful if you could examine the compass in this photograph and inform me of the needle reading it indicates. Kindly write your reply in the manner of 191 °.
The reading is 100 °
